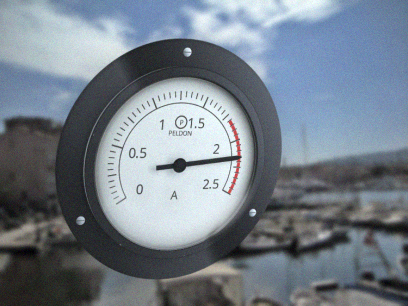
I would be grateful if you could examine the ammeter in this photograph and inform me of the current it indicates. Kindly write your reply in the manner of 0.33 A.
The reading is 2.15 A
